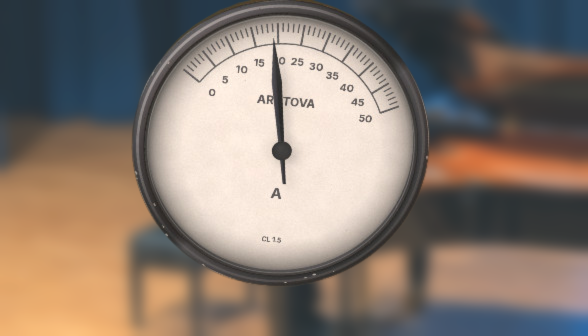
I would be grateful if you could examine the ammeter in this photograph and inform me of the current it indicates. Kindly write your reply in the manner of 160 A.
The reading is 19 A
